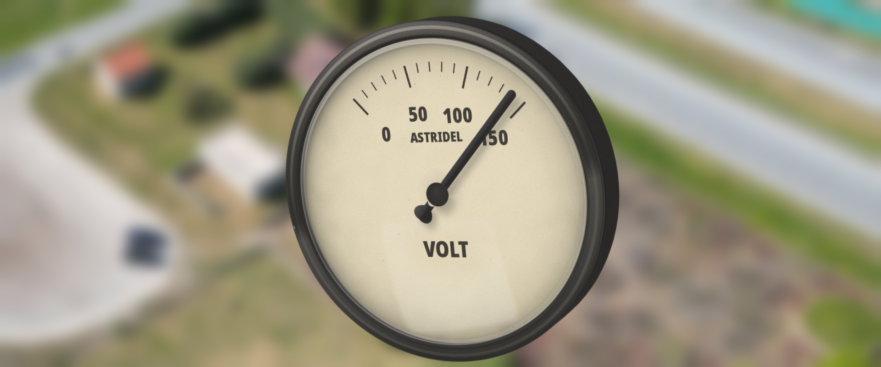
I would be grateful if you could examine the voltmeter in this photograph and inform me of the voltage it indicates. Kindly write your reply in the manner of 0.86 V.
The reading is 140 V
